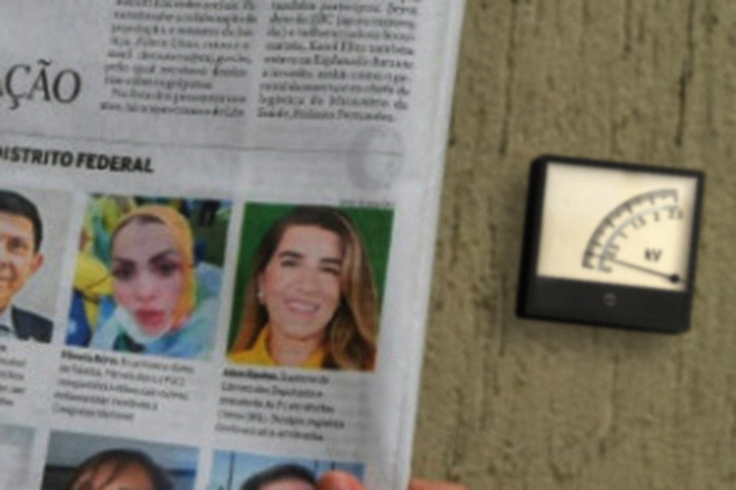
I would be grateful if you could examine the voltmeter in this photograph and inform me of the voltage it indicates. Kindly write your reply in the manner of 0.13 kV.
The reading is 0.25 kV
